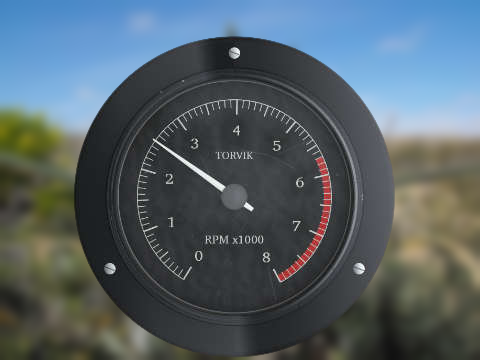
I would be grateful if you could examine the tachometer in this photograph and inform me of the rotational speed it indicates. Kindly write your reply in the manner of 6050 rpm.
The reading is 2500 rpm
